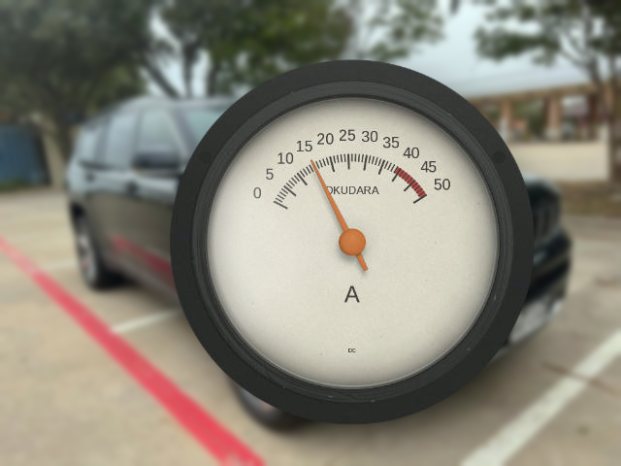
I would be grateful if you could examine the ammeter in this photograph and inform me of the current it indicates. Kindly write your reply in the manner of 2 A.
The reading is 15 A
